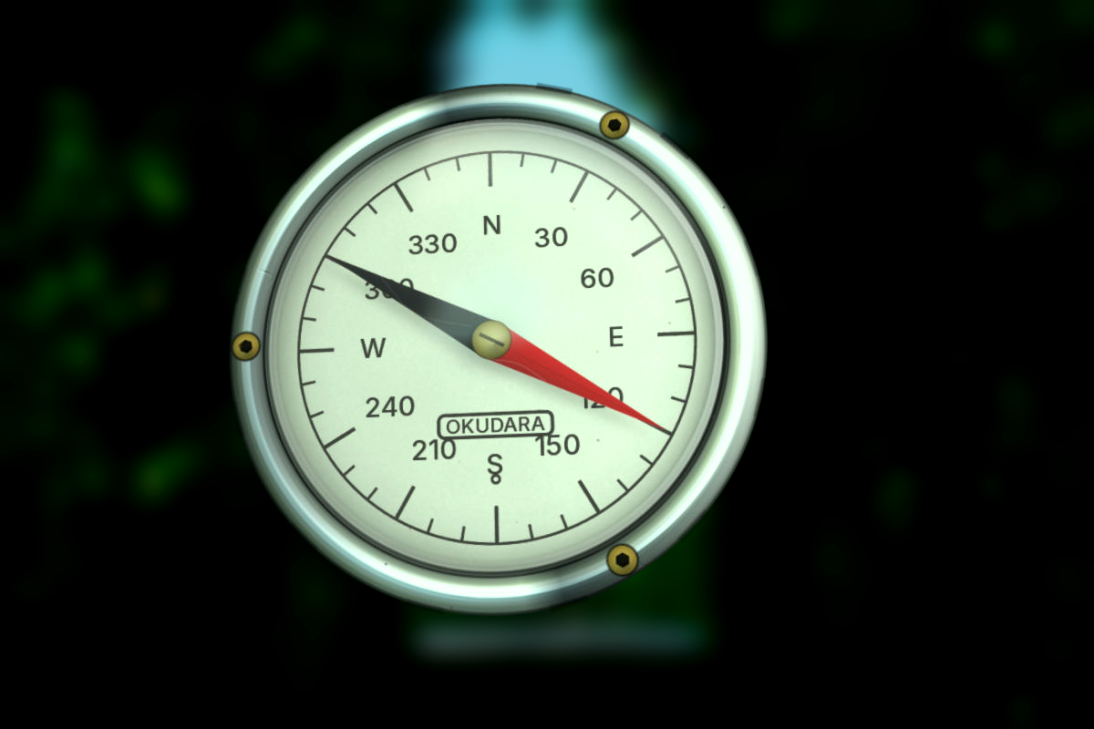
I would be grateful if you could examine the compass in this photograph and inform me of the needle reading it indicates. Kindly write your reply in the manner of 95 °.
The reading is 120 °
